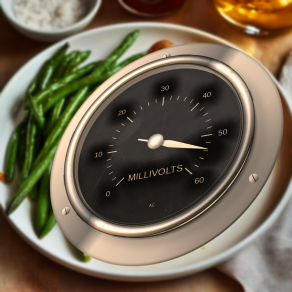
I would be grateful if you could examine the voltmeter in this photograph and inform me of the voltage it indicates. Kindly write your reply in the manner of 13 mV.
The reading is 54 mV
